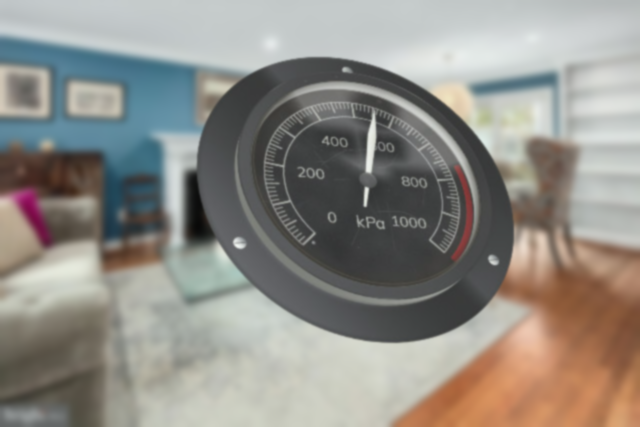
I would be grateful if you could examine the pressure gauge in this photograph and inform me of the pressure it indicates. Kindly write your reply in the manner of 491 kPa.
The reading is 550 kPa
